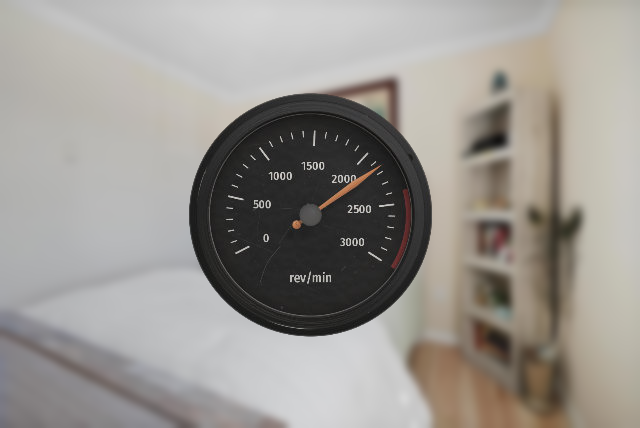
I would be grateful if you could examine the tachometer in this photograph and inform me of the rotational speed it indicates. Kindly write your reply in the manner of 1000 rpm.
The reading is 2150 rpm
